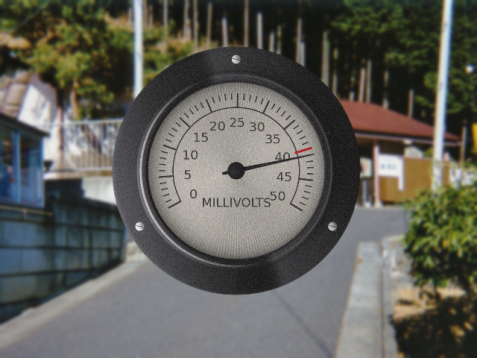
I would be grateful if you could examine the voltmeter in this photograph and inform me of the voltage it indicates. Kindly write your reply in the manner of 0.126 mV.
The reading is 41 mV
